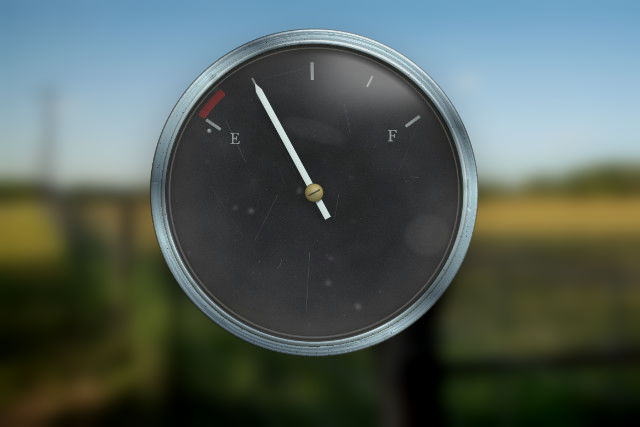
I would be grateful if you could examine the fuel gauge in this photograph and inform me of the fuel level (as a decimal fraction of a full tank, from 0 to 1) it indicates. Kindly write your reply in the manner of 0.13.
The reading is 0.25
